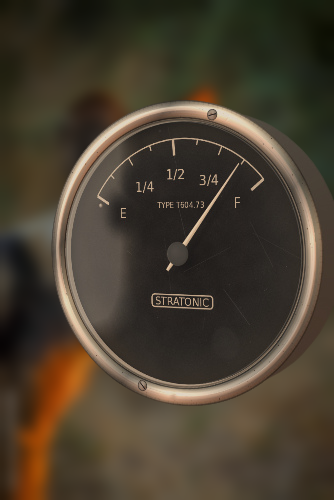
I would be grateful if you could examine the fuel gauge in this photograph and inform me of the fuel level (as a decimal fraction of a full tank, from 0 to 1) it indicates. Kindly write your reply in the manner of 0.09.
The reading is 0.875
